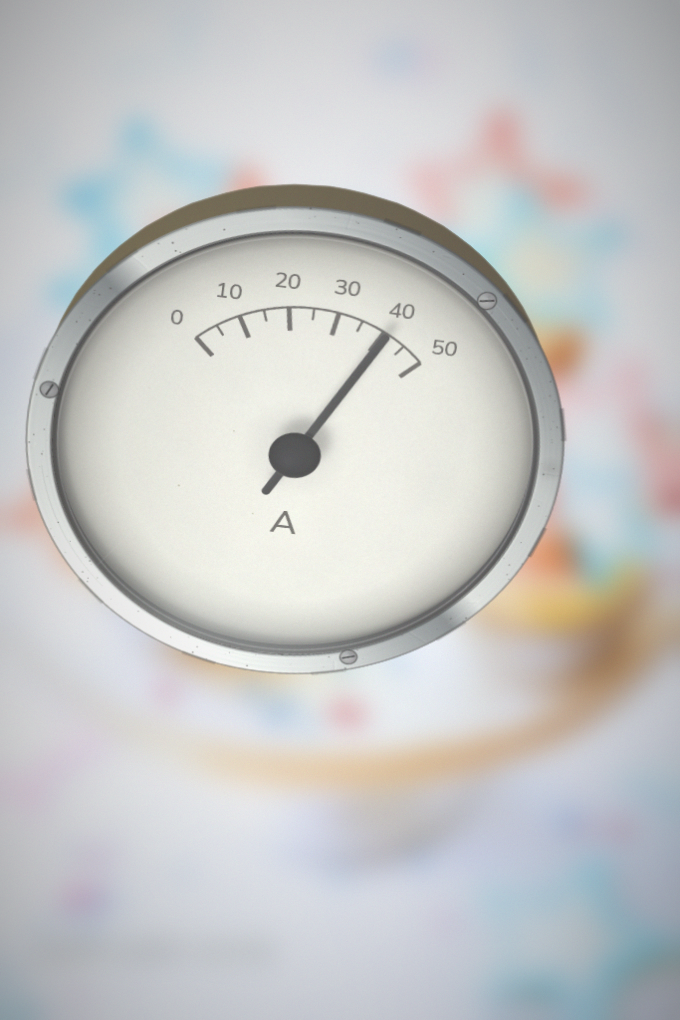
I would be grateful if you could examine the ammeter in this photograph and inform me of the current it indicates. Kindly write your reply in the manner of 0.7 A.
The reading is 40 A
